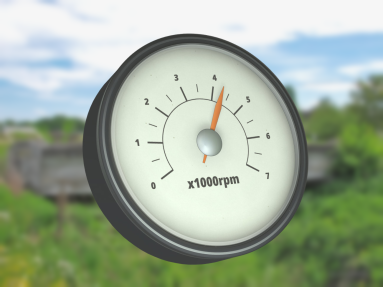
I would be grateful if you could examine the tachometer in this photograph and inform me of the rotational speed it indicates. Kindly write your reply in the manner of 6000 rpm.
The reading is 4250 rpm
